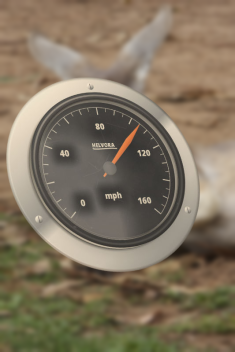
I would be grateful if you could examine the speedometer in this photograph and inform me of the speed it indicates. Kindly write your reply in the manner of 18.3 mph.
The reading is 105 mph
